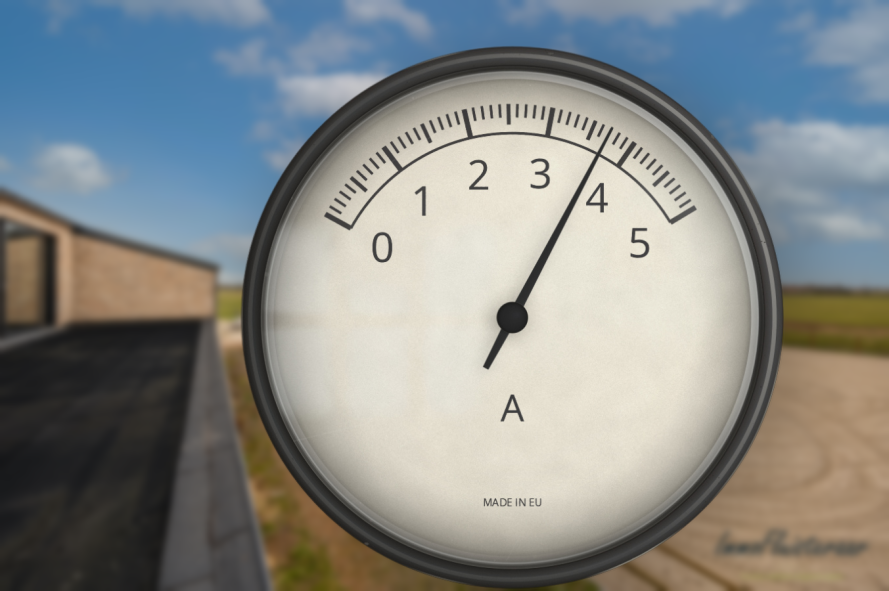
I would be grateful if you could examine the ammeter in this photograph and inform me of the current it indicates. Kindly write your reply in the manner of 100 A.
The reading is 3.7 A
